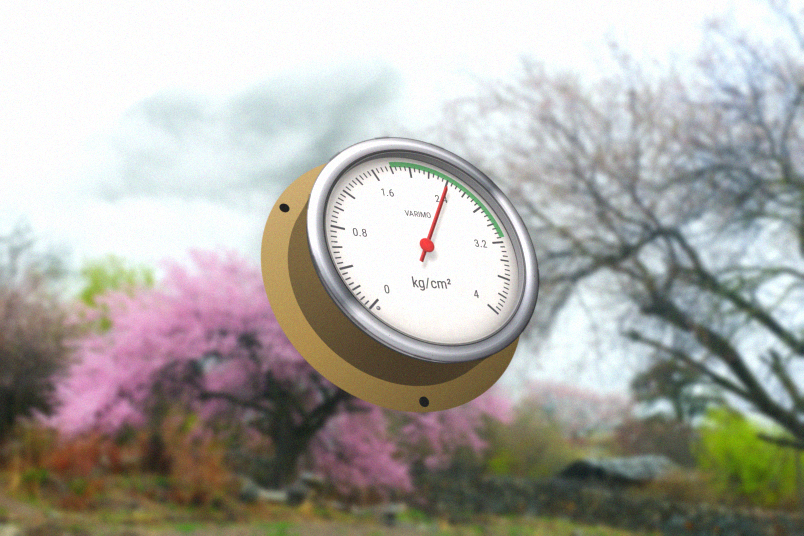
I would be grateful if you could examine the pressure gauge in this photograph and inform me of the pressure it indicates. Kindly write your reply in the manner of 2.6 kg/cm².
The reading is 2.4 kg/cm²
